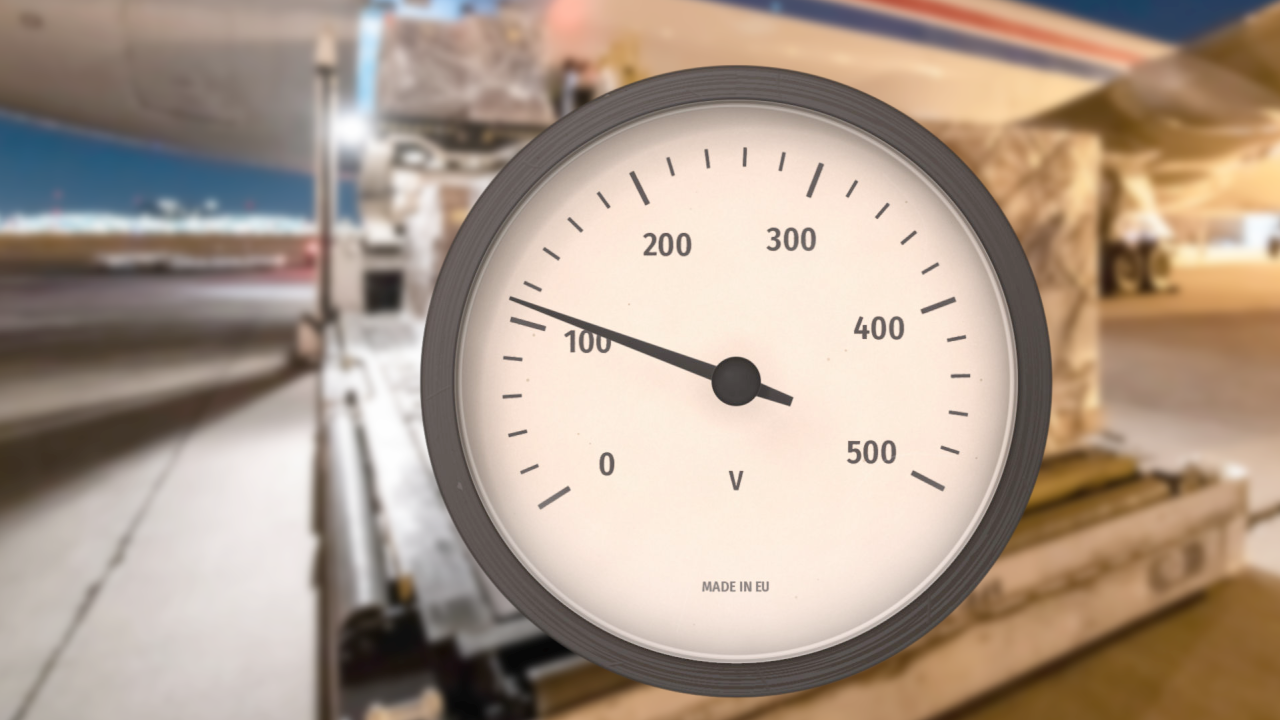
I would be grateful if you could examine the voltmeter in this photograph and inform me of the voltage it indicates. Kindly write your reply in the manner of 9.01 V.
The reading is 110 V
